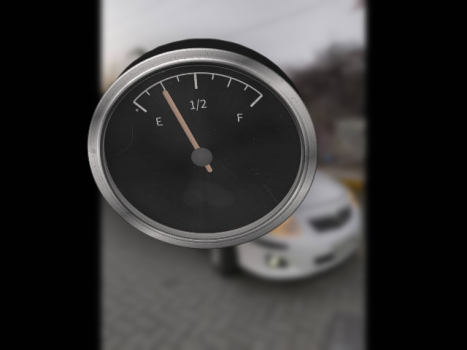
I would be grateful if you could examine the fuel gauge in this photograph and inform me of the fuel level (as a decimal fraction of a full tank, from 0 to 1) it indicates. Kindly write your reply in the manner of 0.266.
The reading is 0.25
